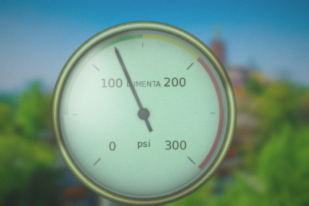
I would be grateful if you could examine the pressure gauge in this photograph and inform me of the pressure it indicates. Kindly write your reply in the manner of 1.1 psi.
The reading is 125 psi
